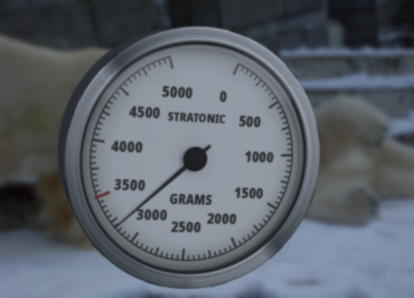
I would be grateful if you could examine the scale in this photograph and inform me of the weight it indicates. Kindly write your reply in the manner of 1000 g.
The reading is 3200 g
